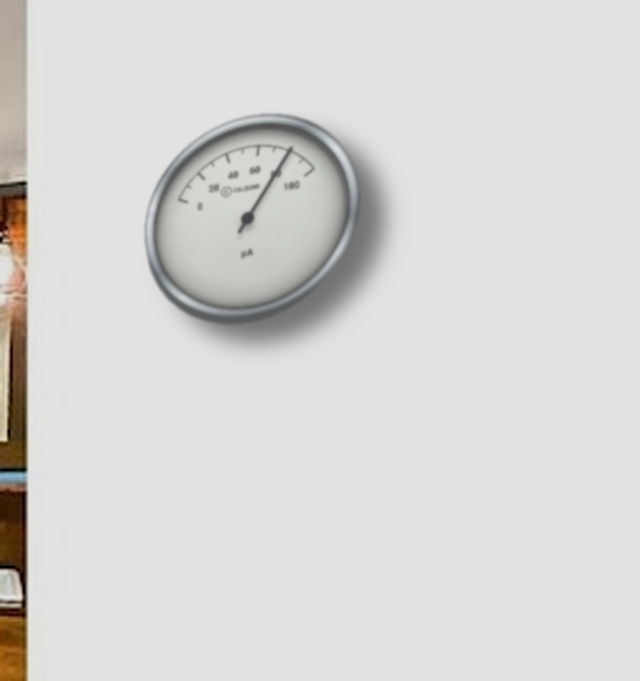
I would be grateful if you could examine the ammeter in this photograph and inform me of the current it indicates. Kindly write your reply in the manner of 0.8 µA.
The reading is 80 µA
